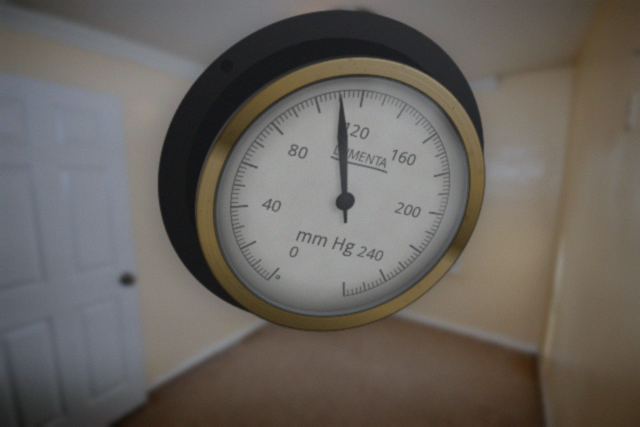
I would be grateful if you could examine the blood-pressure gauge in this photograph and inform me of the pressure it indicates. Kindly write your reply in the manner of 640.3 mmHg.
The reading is 110 mmHg
